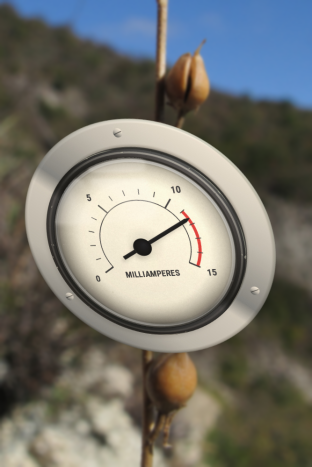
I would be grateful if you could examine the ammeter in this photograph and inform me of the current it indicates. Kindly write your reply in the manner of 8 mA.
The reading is 11.5 mA
